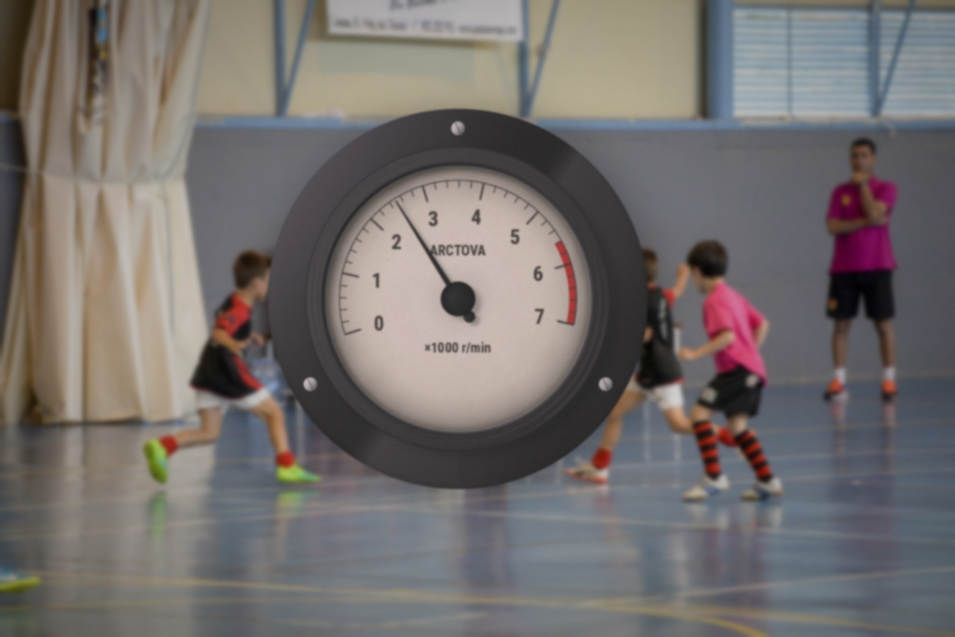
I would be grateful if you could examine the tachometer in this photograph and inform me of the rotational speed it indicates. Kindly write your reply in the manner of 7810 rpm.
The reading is 2500 rpm
